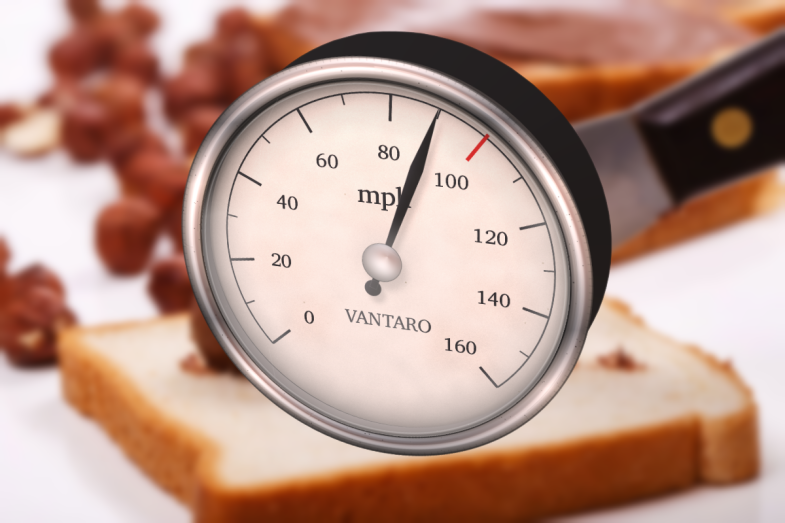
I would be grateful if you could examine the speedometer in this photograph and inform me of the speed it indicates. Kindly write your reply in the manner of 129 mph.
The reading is 90 mph
